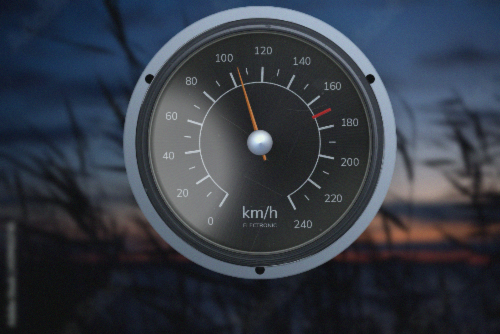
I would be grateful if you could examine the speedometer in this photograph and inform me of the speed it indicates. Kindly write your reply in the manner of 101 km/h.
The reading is 105 km/h
